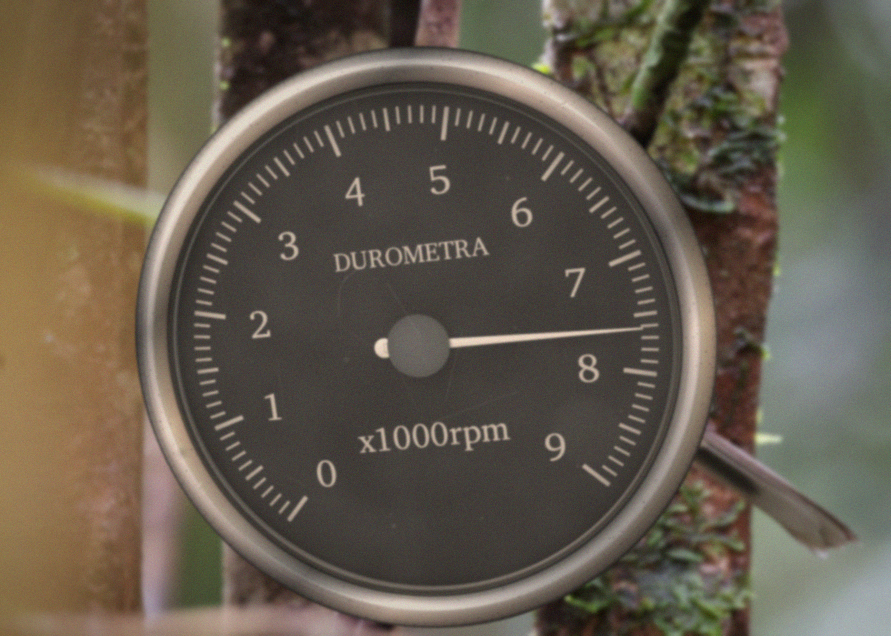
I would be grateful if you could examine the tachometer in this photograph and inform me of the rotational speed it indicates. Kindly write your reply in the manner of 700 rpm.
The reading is 7600 rpm
